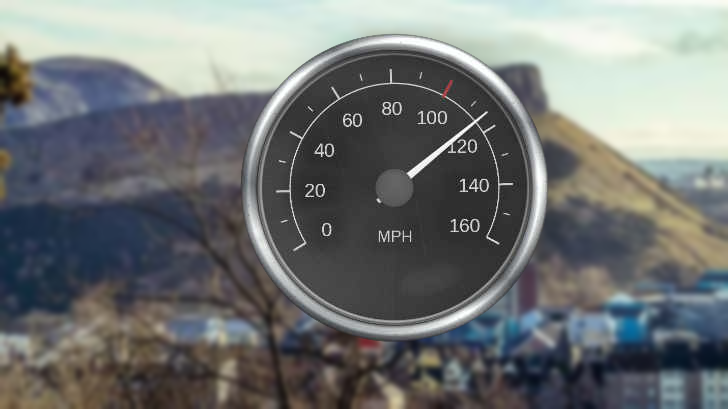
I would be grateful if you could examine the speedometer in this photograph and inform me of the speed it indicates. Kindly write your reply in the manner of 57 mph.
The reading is 115 mph
